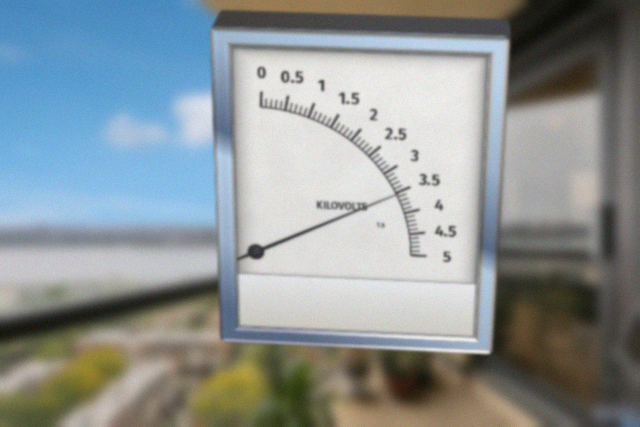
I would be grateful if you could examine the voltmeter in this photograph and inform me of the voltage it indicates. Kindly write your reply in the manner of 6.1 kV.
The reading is 3.5 kV
